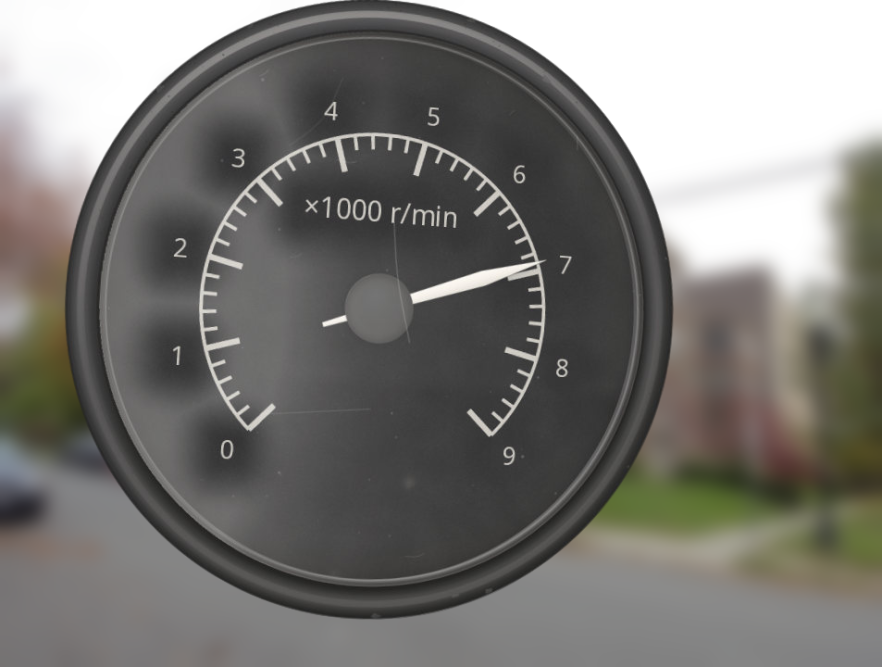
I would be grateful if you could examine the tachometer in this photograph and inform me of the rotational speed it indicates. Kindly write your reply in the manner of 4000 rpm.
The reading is 6900 rpm
